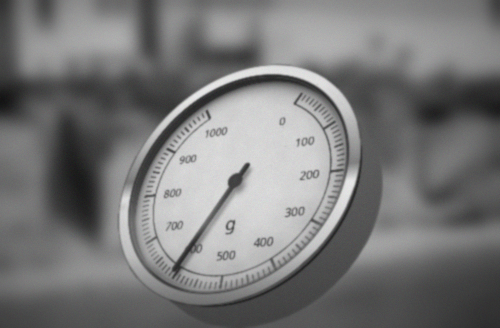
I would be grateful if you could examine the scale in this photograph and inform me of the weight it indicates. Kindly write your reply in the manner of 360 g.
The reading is 600 g
